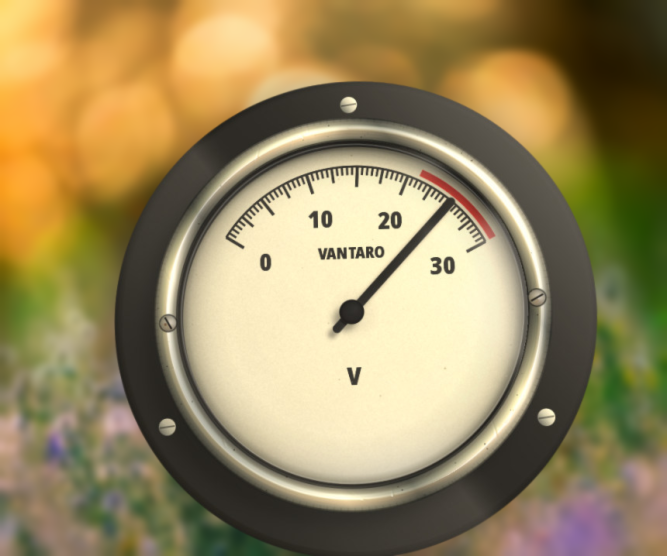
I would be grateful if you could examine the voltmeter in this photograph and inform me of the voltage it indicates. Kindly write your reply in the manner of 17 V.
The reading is 25 V
